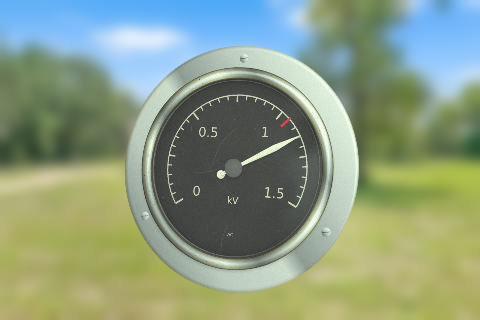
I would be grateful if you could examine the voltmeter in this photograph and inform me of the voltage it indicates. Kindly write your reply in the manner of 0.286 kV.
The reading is 1.15 kV
